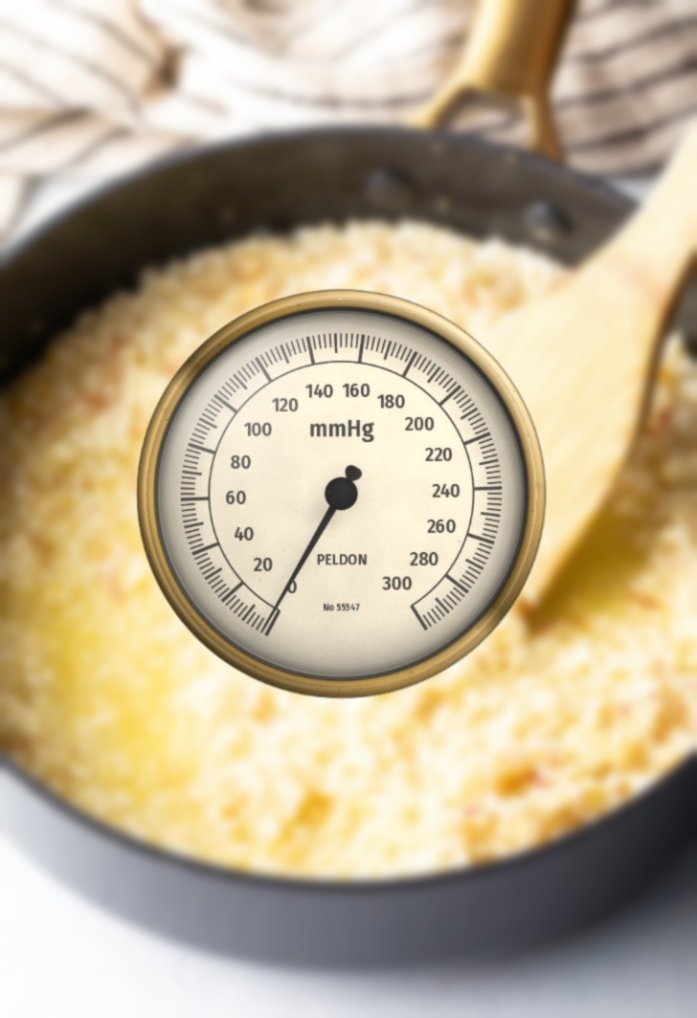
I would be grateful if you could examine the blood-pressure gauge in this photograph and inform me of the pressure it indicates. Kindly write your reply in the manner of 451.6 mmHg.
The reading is 2 mmHg
